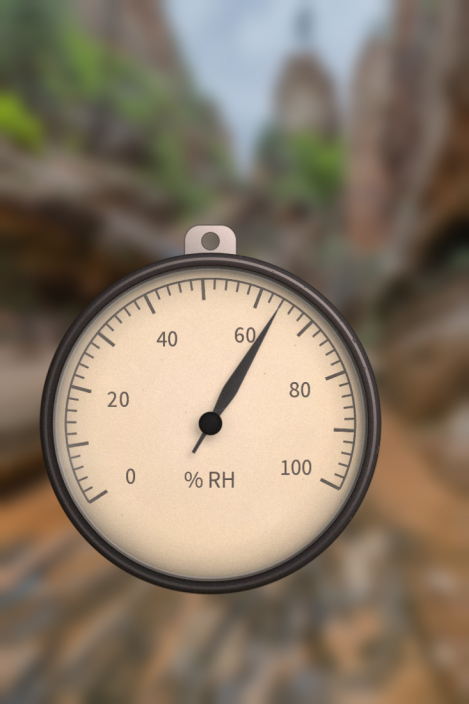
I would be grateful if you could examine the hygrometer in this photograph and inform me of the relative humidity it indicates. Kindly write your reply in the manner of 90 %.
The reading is 64 %
